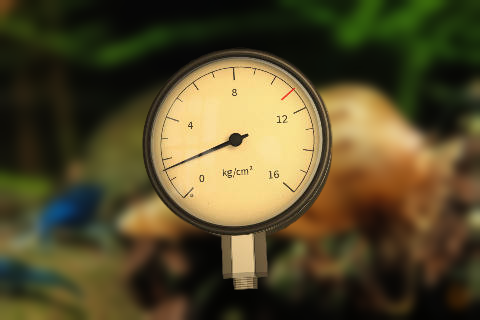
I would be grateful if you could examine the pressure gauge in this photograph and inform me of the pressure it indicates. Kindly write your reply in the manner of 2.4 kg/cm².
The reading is 1.5 kg/cm²
